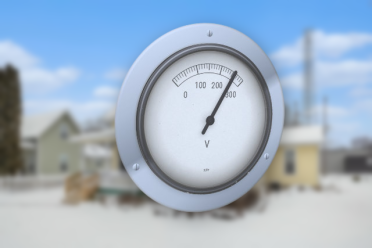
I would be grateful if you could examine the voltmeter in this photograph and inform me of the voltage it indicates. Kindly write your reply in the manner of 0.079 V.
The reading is 250 V
